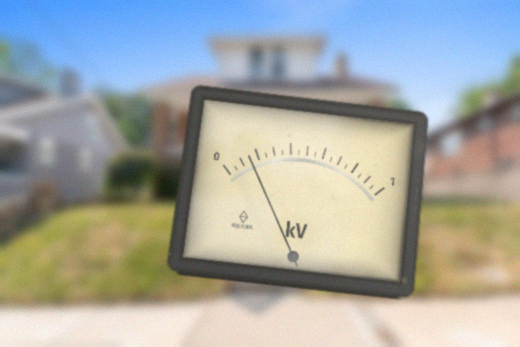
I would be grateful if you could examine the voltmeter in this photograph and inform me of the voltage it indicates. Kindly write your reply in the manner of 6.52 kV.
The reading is 0.15 kV
